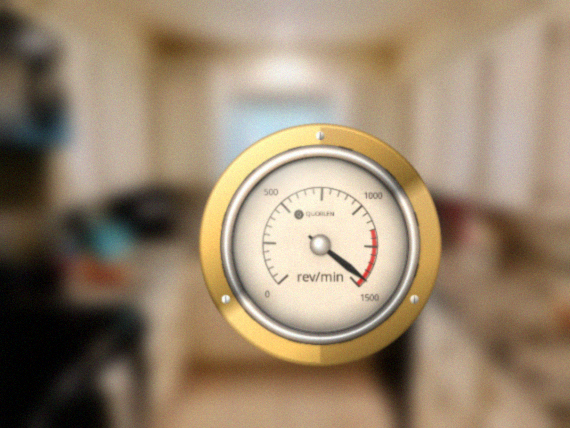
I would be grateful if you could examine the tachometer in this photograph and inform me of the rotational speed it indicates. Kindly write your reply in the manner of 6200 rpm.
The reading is 1450 rpm
